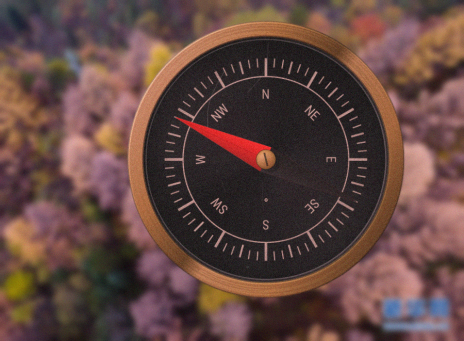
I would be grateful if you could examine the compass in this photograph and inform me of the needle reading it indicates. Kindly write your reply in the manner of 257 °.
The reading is 295 °
